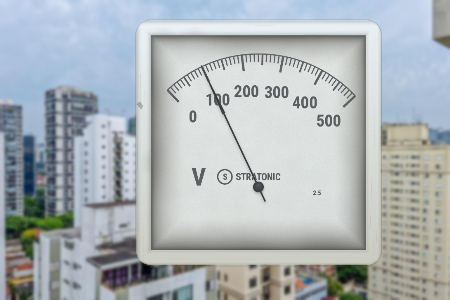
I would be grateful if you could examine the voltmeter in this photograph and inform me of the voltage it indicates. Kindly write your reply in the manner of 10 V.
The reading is 100 V
